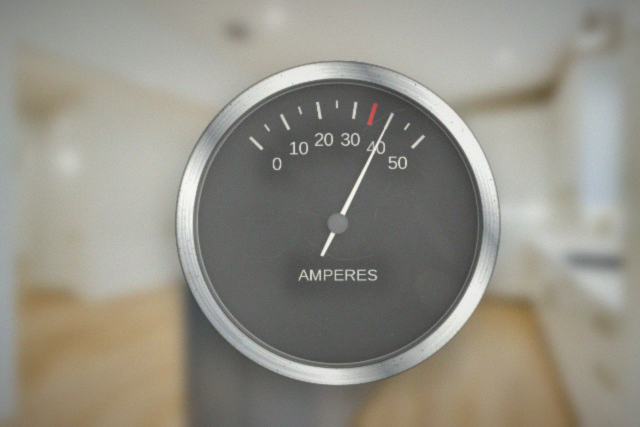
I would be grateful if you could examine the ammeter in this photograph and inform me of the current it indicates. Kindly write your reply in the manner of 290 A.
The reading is 40 A
